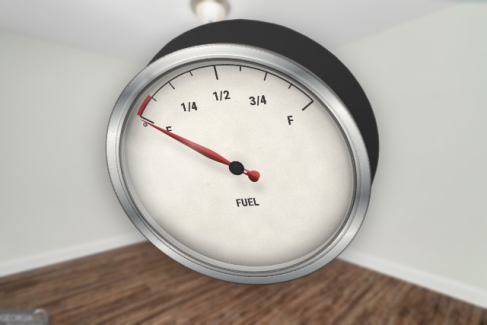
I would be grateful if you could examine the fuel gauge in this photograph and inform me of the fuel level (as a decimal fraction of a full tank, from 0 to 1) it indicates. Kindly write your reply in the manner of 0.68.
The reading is 0
